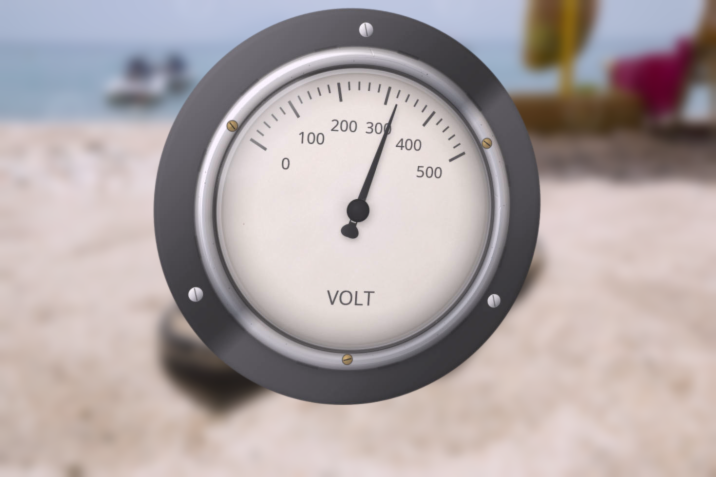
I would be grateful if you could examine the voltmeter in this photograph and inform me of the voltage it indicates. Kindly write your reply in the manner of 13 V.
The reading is 320 V
